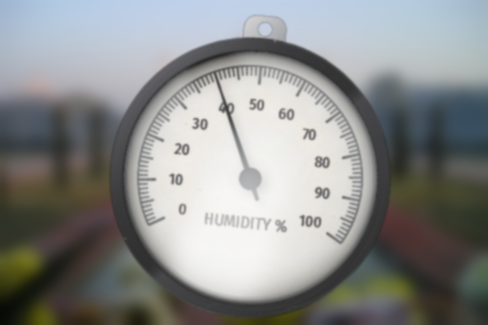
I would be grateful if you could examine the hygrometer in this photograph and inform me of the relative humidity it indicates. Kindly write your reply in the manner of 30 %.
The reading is 40 %
